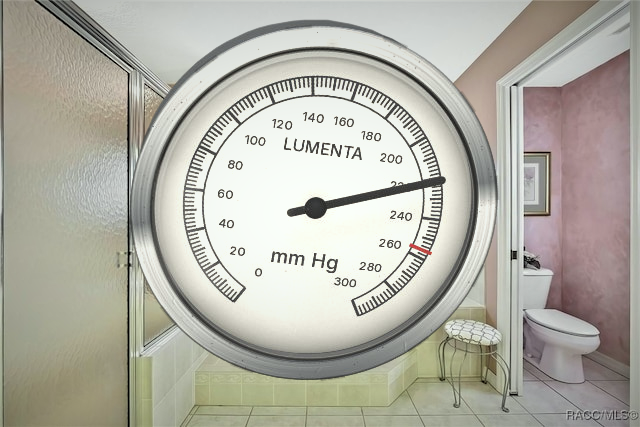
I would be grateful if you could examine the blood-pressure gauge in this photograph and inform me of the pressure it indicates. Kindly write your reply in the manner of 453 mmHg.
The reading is 220 mmHg
